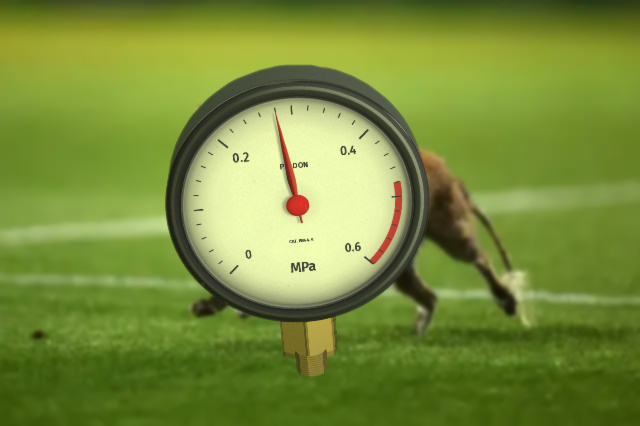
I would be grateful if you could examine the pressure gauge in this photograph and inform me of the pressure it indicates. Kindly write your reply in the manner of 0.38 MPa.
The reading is 0.28 MPa
